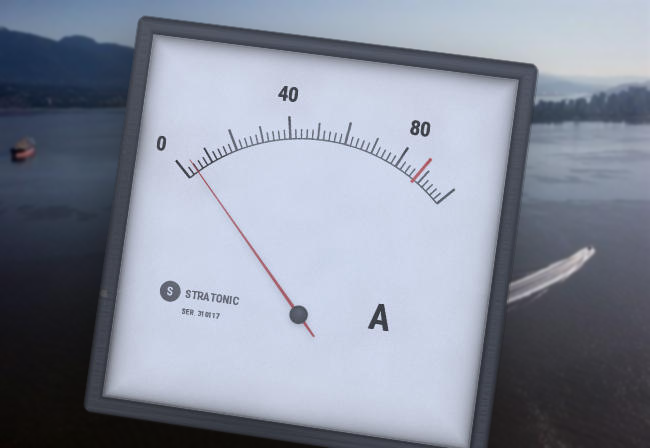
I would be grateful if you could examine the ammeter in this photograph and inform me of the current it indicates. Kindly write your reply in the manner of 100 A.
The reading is 4 A
